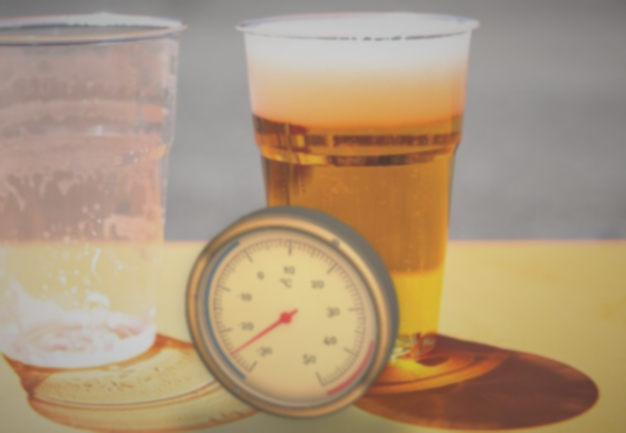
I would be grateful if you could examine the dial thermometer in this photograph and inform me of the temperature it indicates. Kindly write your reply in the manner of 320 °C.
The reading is -25 °C
